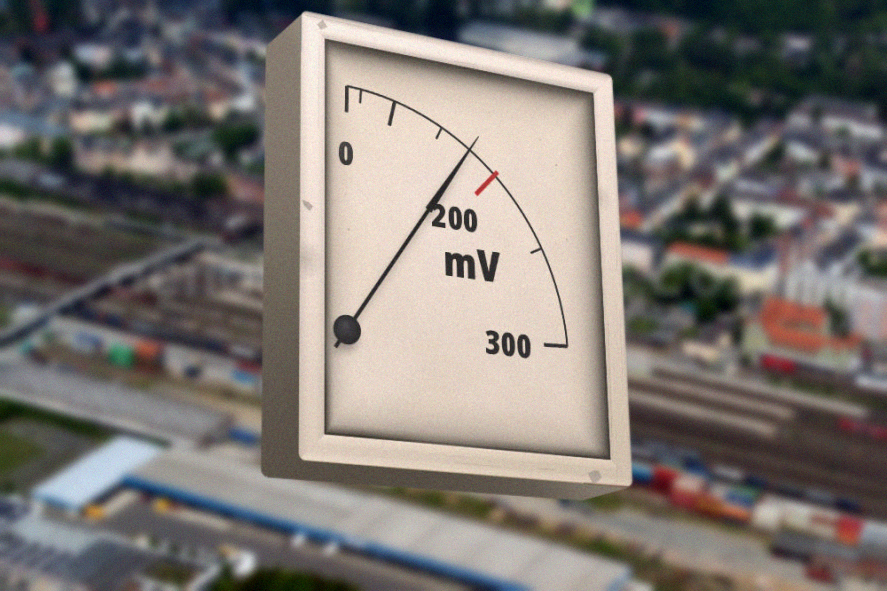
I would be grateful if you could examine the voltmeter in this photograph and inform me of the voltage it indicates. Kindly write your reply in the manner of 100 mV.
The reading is 175 mV
